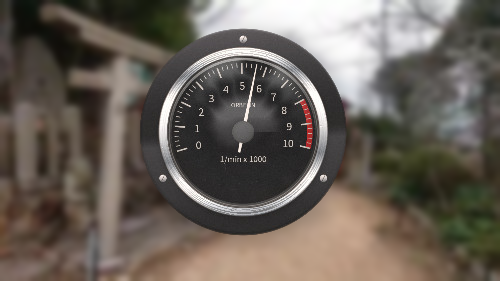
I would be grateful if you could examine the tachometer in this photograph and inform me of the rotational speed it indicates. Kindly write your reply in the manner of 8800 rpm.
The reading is 5600 rpm
